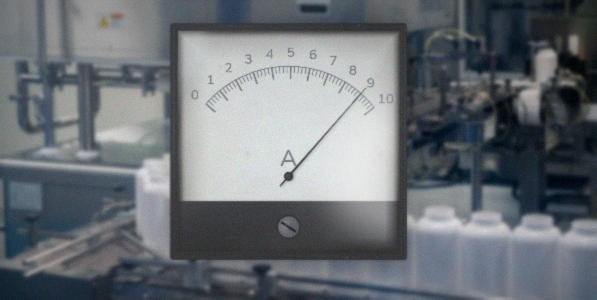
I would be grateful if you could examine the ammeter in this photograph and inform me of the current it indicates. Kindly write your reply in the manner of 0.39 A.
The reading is 9 A
